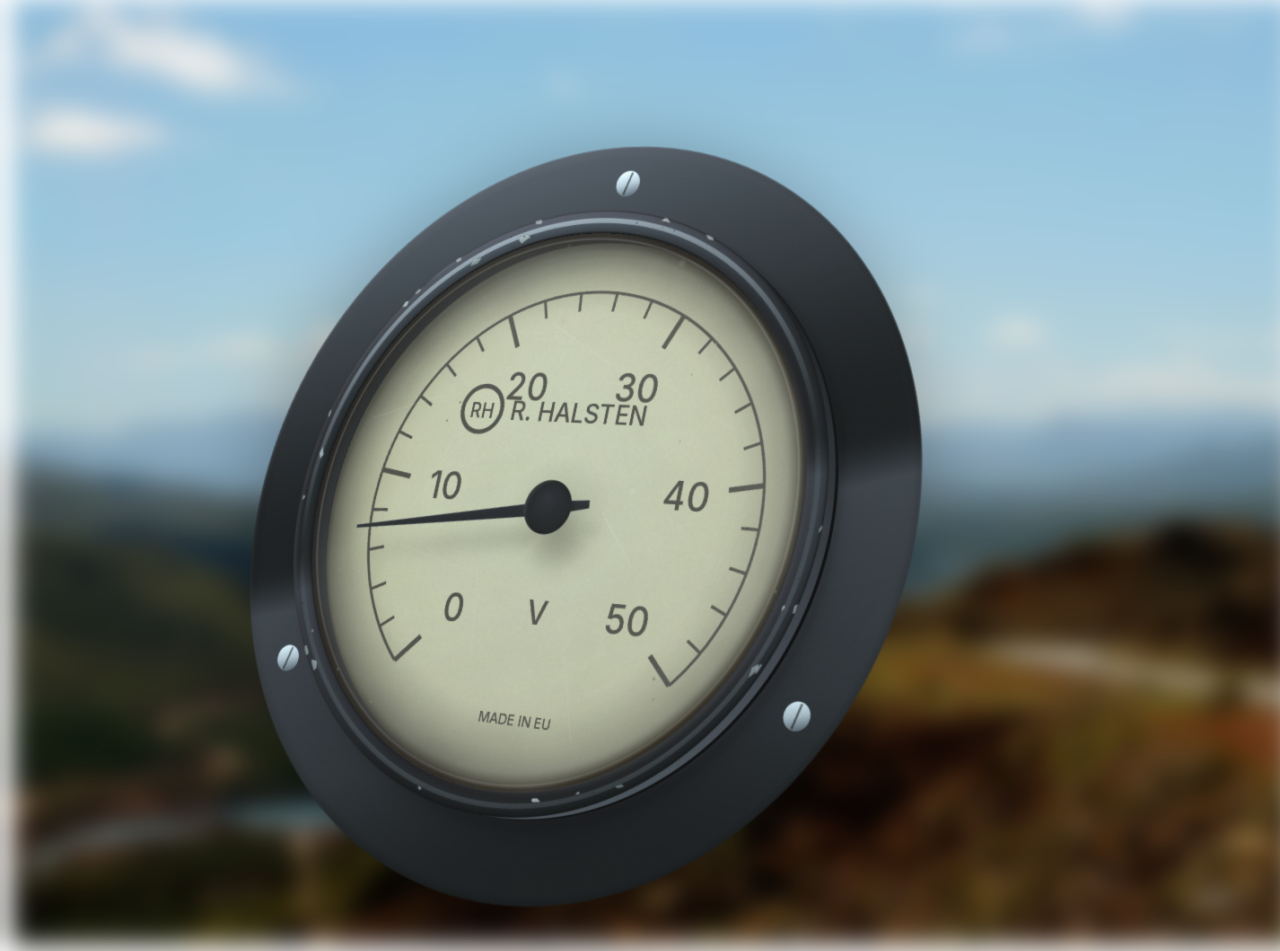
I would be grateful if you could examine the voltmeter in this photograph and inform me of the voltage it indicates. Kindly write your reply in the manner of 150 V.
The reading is 7 V
